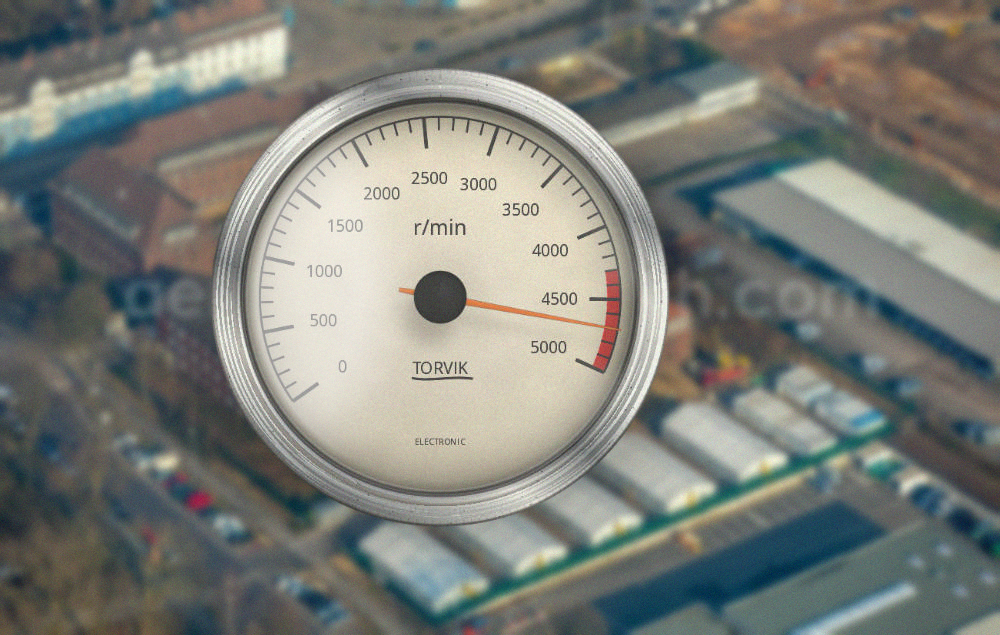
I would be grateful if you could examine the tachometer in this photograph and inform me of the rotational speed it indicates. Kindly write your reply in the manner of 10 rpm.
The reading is 4700 rpm
